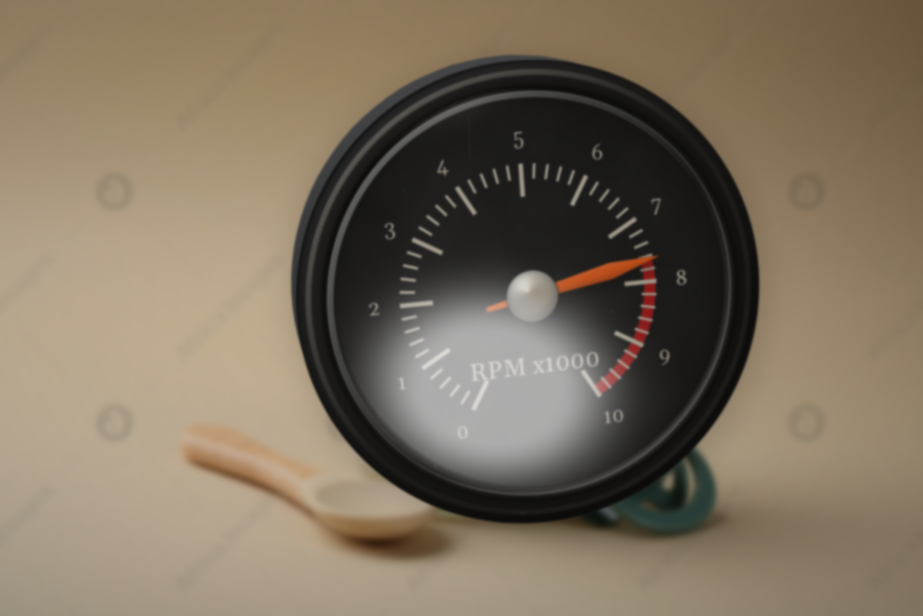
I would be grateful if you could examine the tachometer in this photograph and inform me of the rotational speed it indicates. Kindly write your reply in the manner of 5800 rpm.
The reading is 7600 rpm
